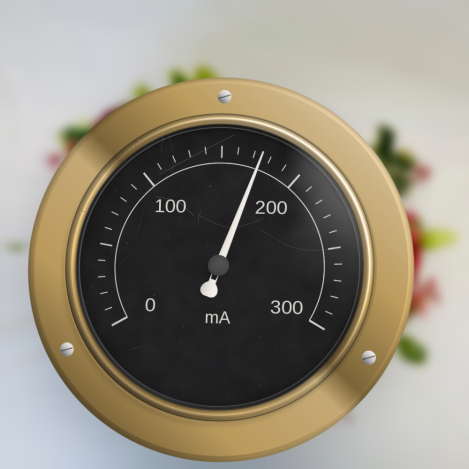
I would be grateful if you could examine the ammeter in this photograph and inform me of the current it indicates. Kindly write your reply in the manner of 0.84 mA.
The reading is 175 mA
